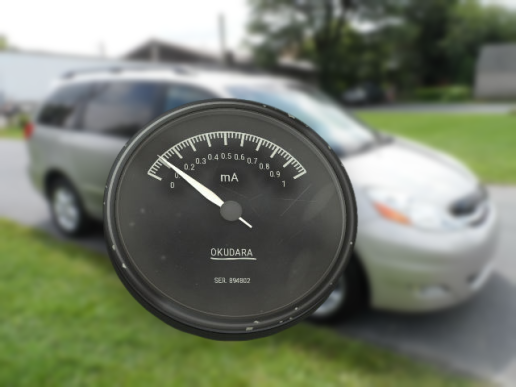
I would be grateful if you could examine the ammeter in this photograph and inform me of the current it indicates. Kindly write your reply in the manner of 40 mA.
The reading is 0.1 mA
